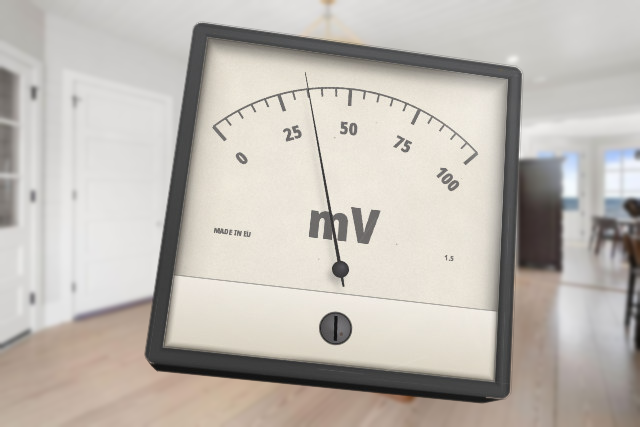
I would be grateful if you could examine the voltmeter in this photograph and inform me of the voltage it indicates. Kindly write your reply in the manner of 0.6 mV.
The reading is 35 mV
